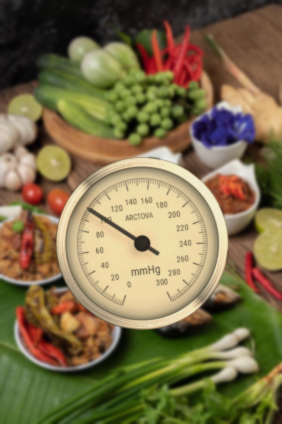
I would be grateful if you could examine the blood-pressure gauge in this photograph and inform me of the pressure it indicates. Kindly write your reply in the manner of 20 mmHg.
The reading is 100 mmHg
